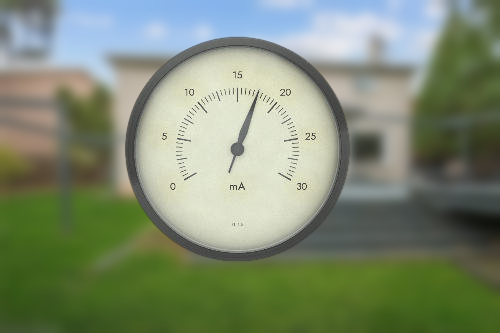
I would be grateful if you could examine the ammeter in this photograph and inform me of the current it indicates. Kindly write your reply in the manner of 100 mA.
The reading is 17.5 mA
